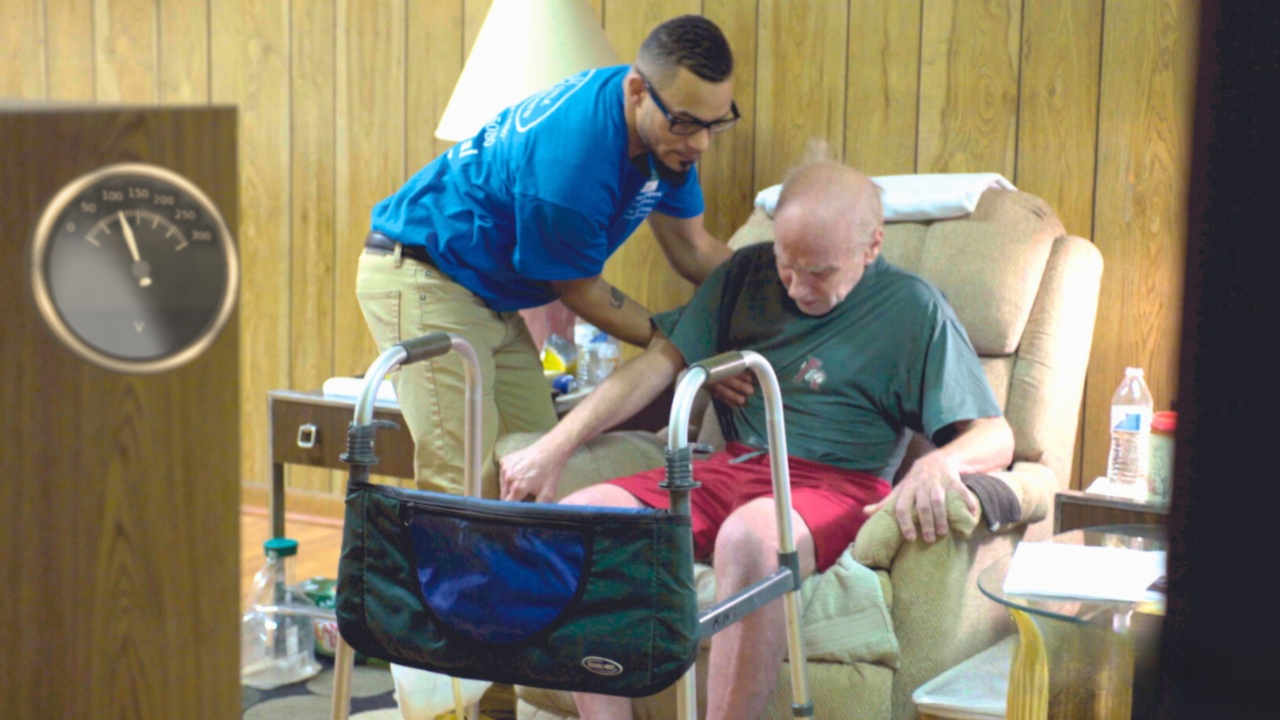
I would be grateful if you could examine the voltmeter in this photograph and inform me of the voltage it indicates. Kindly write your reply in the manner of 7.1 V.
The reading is 100 V
